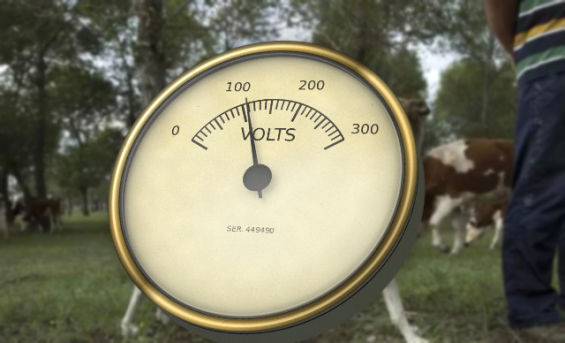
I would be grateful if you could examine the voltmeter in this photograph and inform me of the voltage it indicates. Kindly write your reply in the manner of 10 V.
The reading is 110 V
